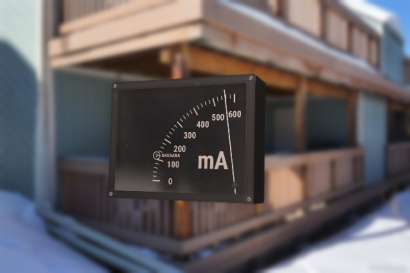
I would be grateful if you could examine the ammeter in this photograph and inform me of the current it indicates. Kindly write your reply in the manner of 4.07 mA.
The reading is 560 mA
